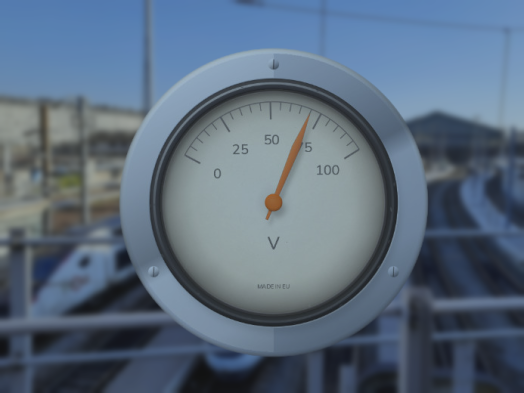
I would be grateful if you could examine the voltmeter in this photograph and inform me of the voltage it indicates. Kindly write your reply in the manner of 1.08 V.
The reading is 70 V
